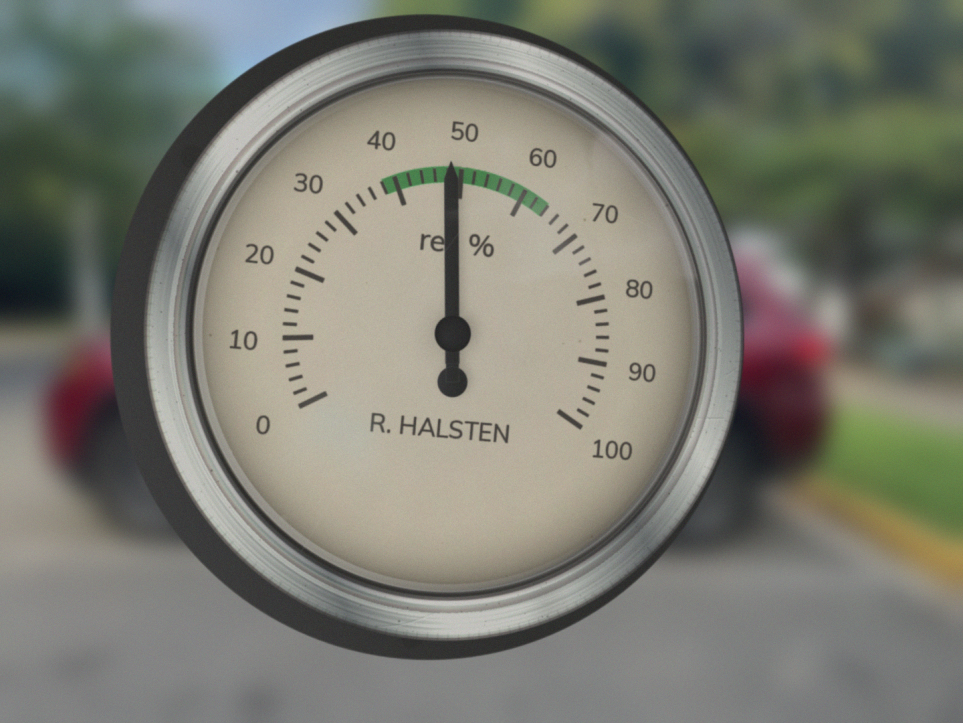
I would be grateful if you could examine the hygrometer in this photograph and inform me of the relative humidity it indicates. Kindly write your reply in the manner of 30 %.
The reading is 48 %
